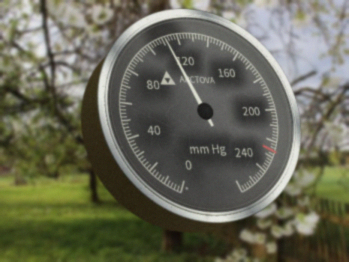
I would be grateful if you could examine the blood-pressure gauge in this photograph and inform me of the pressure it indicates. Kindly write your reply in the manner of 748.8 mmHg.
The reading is 110 mmHg
